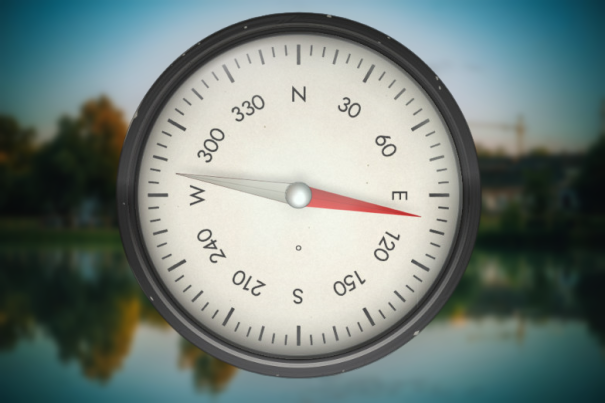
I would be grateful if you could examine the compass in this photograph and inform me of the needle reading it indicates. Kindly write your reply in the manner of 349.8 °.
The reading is 100 °
